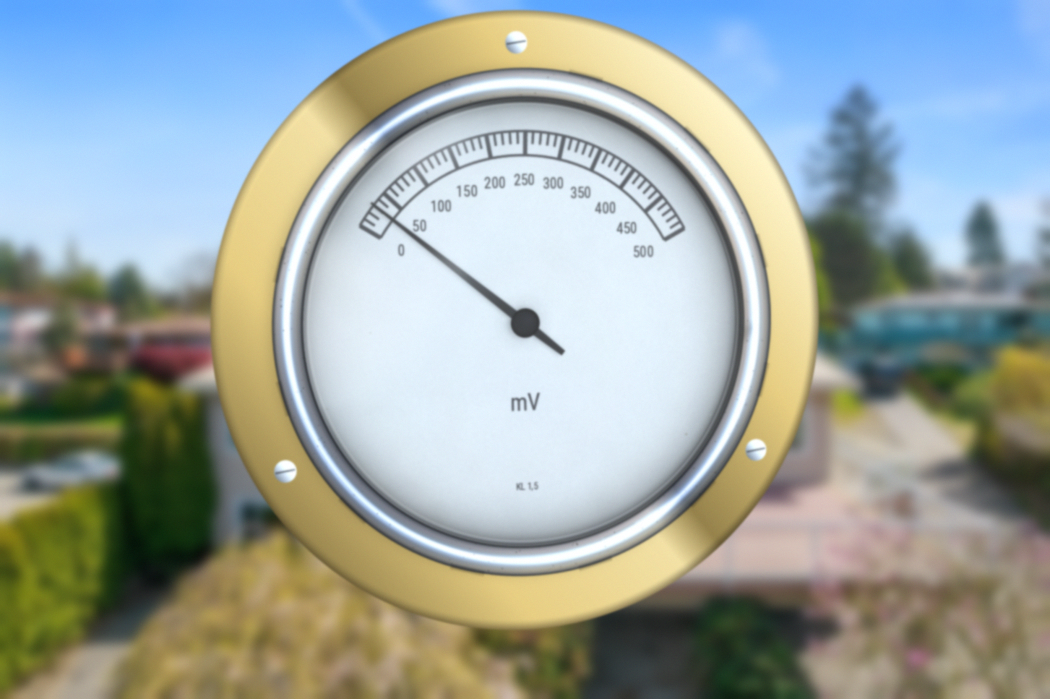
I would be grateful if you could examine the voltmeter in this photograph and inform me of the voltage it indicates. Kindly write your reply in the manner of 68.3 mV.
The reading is 30 mV
